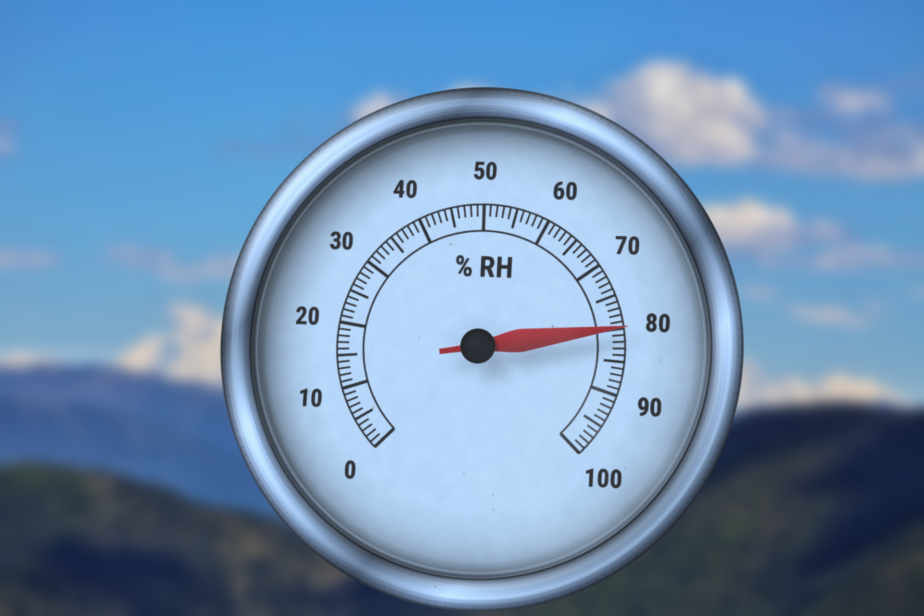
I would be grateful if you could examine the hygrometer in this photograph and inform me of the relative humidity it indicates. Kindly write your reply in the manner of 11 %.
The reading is 80 %
